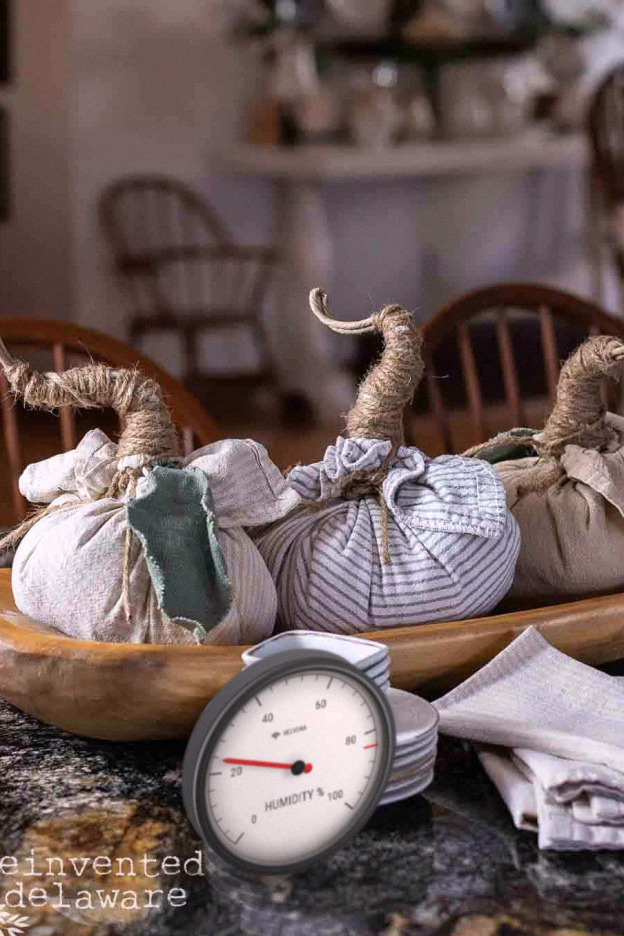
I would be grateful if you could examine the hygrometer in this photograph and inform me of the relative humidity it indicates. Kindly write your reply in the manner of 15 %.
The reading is 24 %
